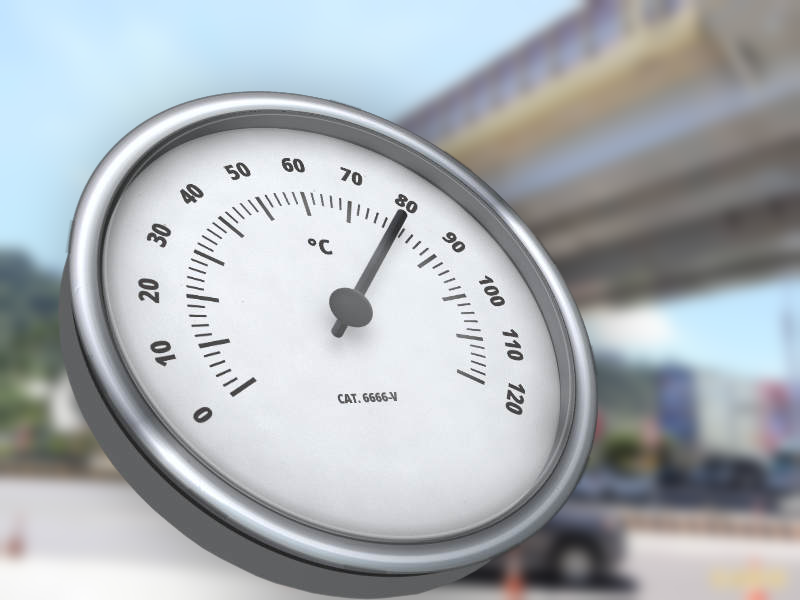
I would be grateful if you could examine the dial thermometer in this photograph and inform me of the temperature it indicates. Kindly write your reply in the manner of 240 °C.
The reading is 80 °C
